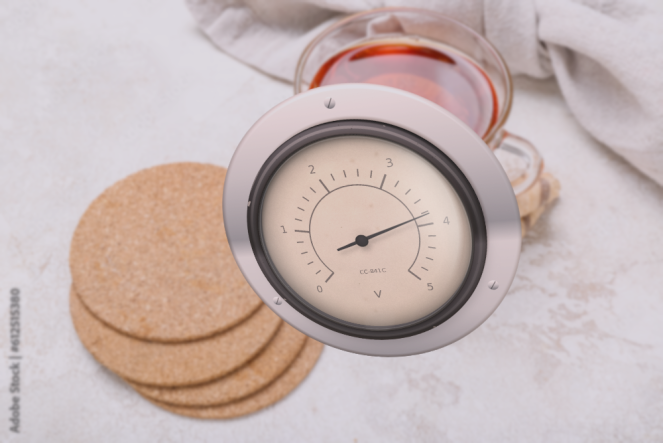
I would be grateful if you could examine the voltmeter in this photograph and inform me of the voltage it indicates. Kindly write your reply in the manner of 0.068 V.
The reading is 3.8 V
